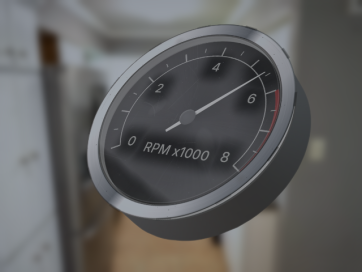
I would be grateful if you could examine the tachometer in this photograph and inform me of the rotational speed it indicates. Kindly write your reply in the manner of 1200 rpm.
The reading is 5500 rpm
